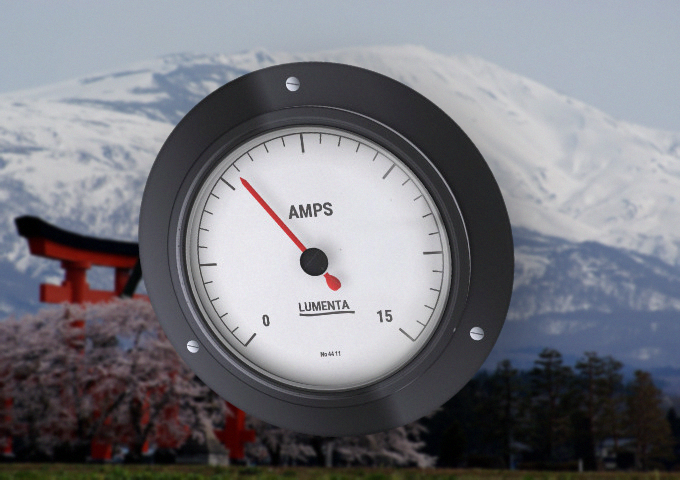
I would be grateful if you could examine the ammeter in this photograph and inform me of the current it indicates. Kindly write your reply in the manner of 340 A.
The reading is 5.5 A
